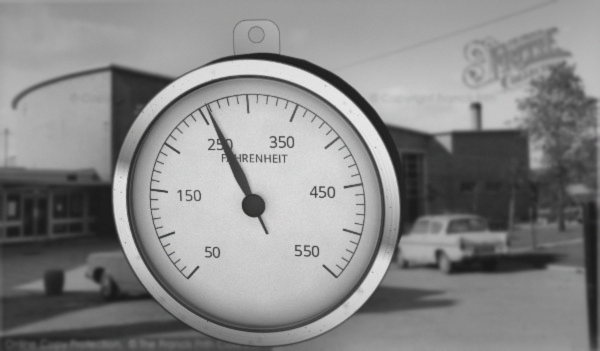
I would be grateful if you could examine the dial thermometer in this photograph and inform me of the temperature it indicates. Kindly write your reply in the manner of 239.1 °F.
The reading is 260 °F
